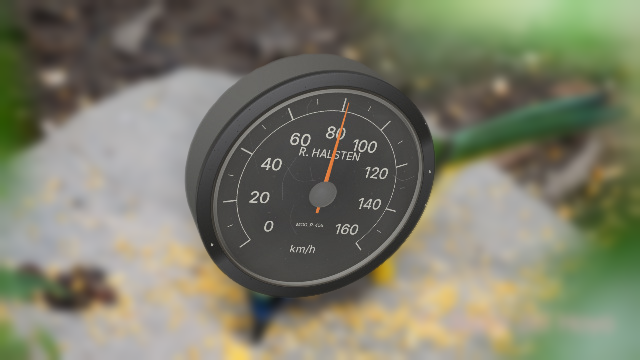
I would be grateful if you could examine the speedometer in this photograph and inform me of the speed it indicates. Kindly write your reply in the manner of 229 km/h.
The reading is 80 km/h
